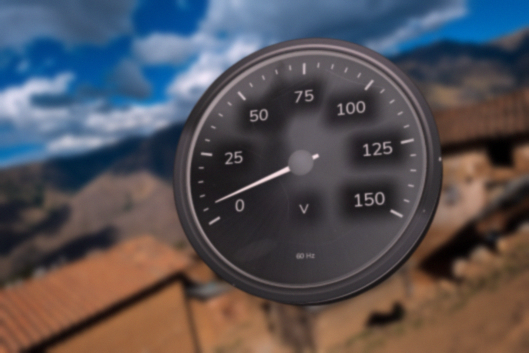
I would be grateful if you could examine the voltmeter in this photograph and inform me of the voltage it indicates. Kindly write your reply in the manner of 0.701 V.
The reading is 5 V
